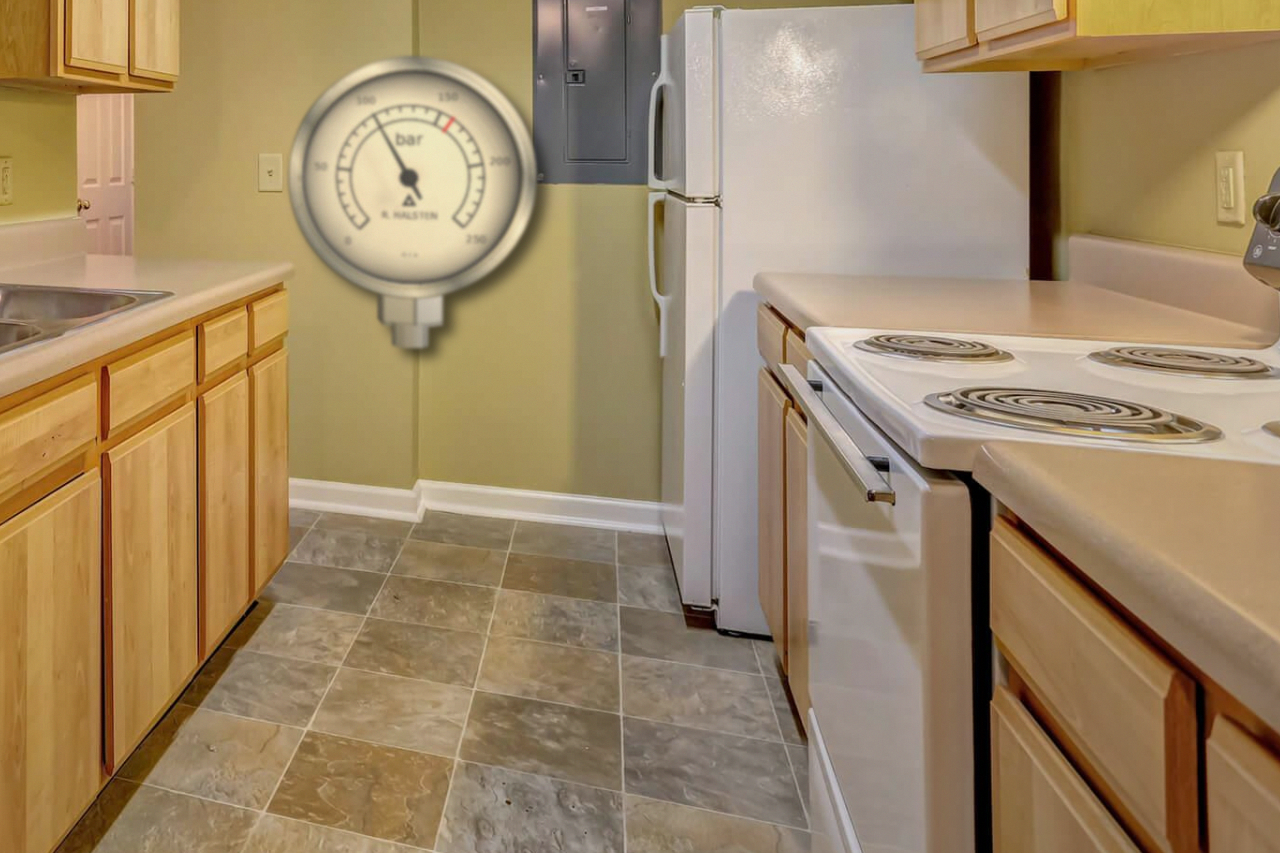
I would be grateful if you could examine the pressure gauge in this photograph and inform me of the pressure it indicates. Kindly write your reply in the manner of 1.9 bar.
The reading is 100 bar
